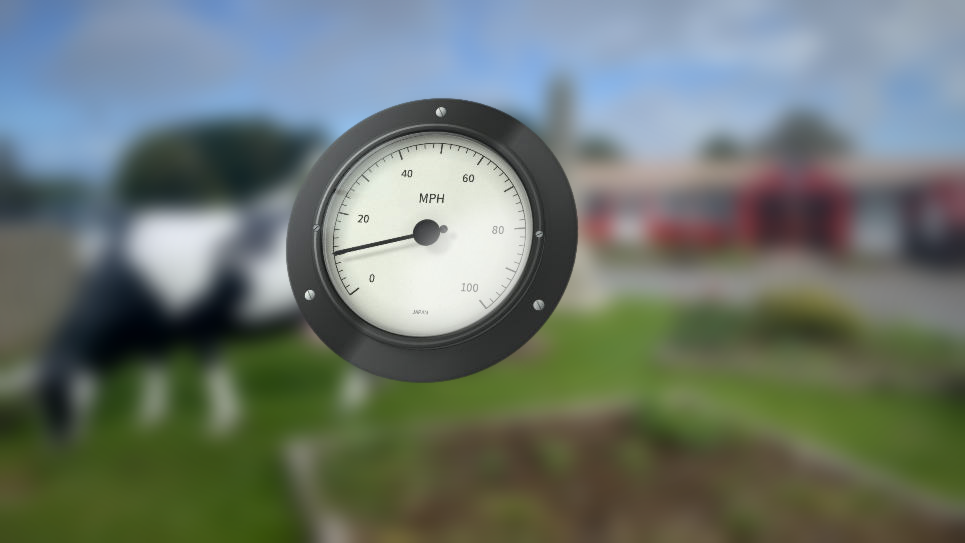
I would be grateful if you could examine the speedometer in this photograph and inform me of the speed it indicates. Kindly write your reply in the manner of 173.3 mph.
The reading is 10 mph
